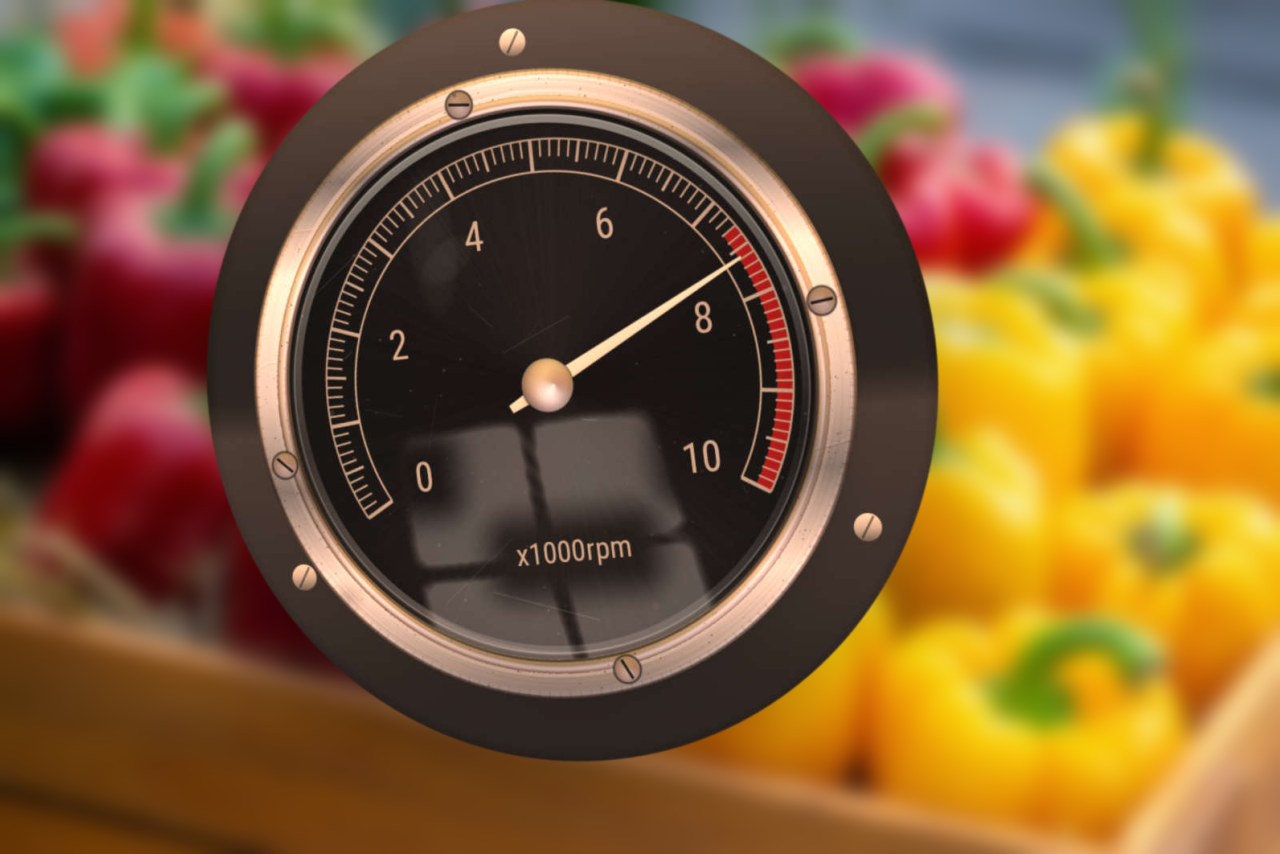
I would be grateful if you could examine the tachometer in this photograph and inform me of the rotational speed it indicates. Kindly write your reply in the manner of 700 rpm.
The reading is 7600 rpm
